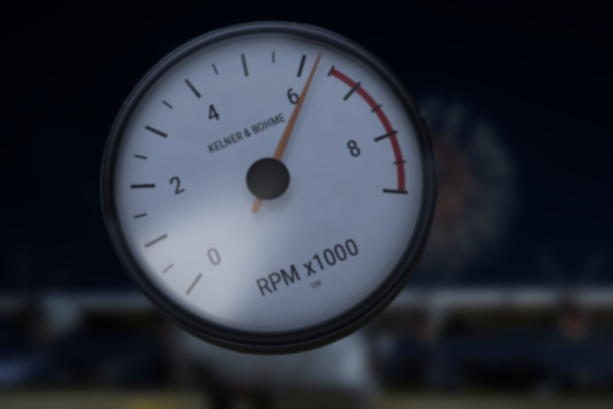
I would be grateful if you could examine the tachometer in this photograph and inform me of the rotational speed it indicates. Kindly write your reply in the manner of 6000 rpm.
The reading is 6250 rpm
